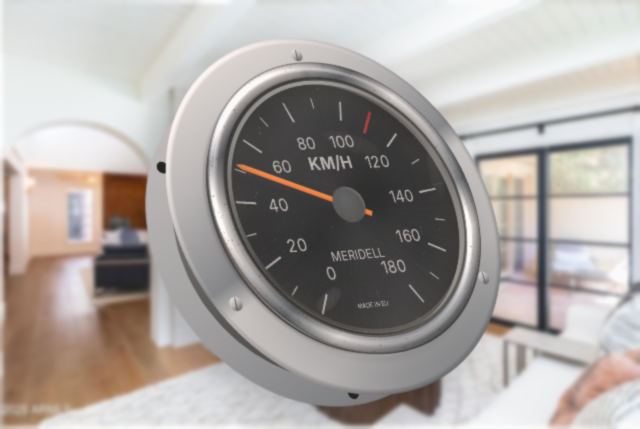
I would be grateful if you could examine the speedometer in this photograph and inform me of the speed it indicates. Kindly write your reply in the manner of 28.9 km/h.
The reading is 50 km/h
